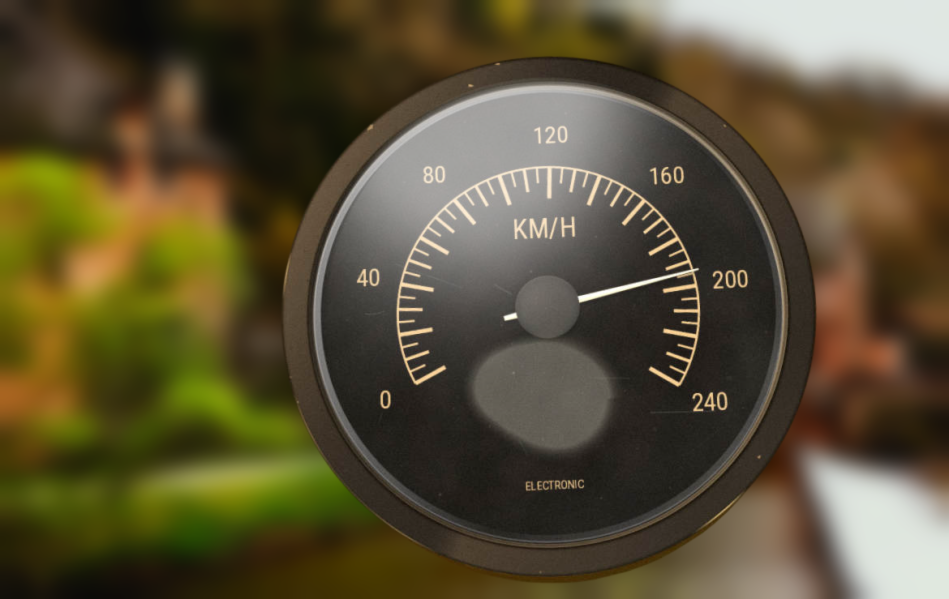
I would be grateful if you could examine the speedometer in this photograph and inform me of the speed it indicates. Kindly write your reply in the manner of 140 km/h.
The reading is 195 km/h
